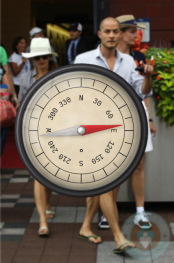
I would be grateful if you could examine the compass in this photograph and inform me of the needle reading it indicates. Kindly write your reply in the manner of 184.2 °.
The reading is 82.5 °
